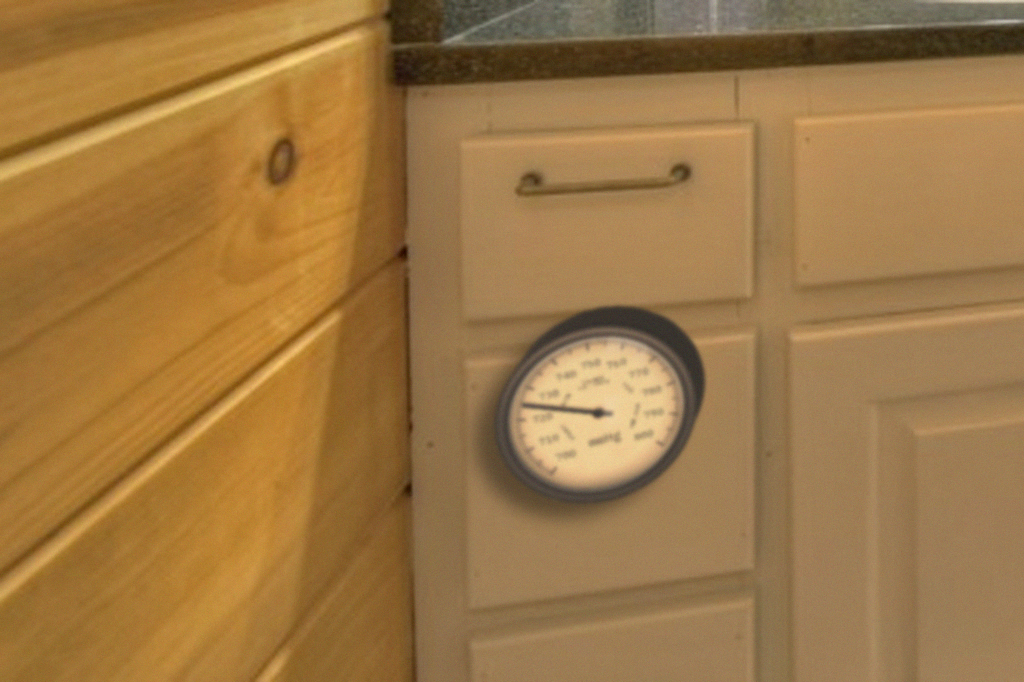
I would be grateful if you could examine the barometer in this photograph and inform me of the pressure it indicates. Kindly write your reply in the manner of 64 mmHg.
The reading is 725 mmHg
